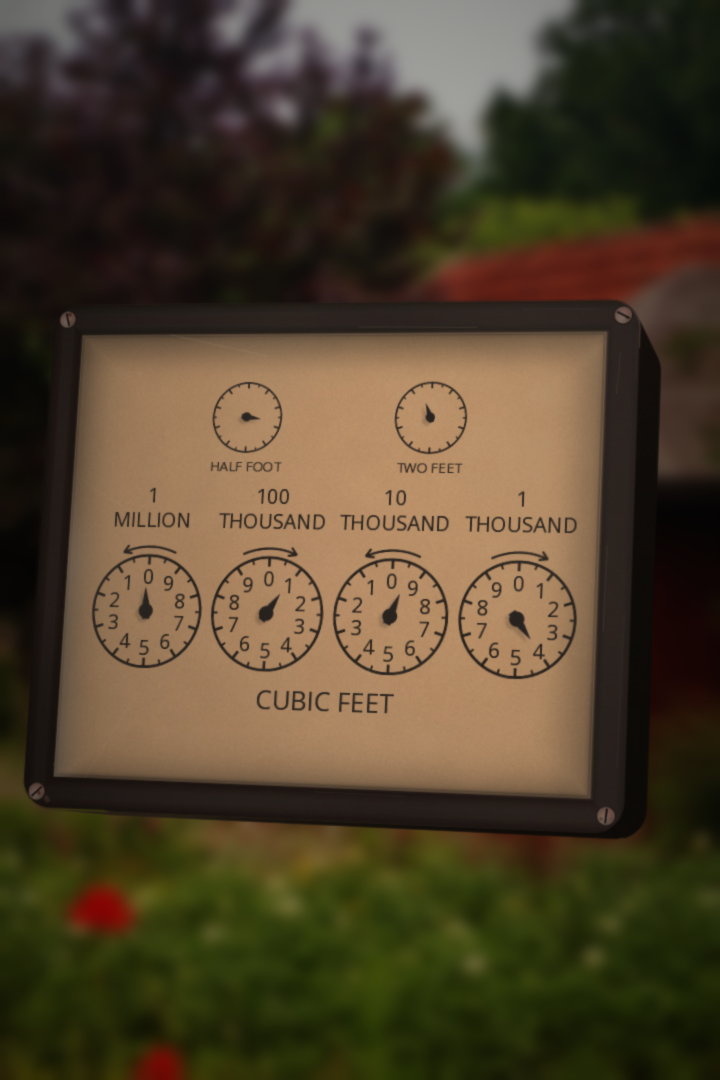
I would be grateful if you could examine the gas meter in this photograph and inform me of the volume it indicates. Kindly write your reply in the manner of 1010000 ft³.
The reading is 9400 ft³
